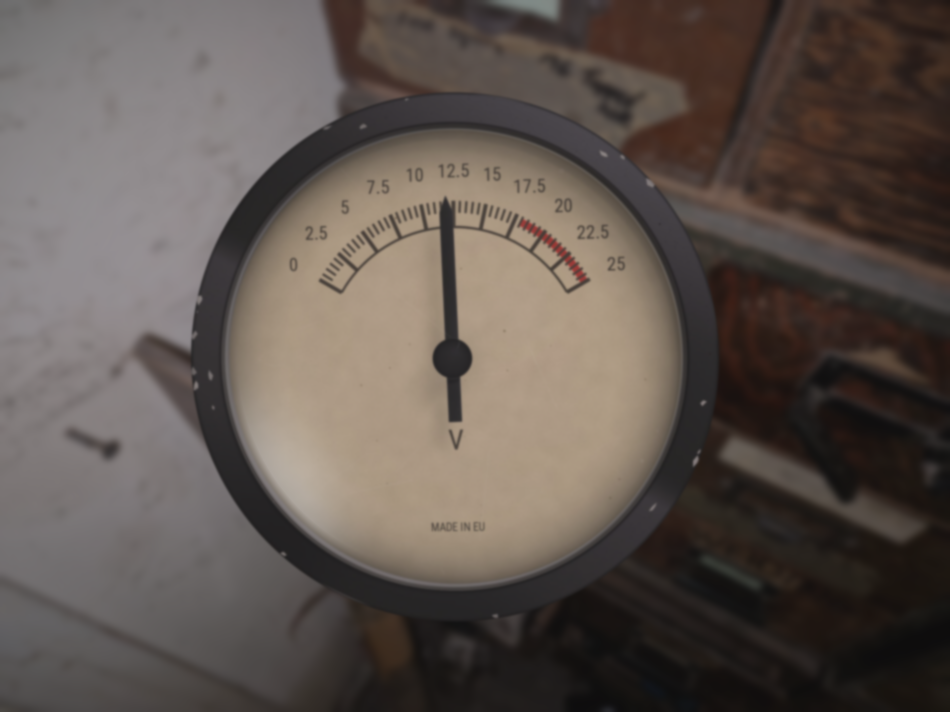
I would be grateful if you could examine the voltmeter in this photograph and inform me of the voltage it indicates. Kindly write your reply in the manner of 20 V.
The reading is 12 V
